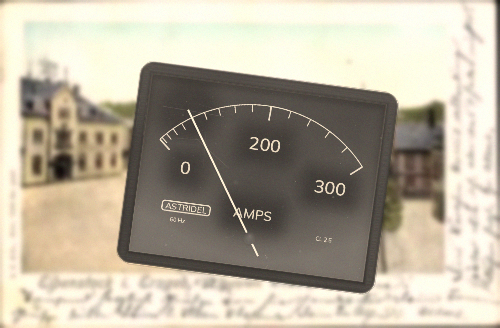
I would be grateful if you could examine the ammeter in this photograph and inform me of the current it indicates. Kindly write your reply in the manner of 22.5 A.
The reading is 100 A
